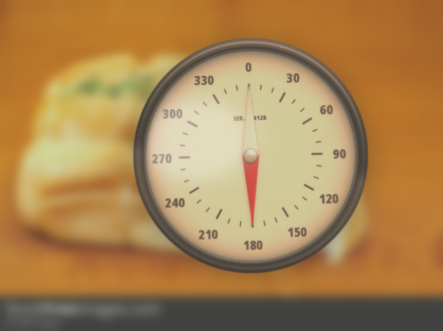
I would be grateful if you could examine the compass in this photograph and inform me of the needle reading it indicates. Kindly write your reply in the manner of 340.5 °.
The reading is 180 °
